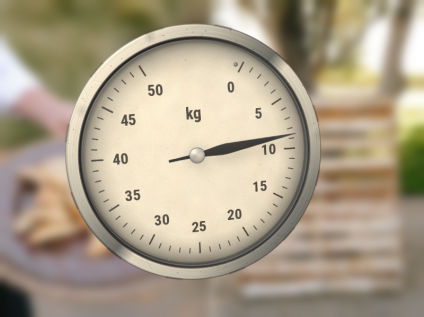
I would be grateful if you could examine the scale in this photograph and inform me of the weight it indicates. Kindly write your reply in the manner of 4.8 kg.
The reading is 8.5 kg
